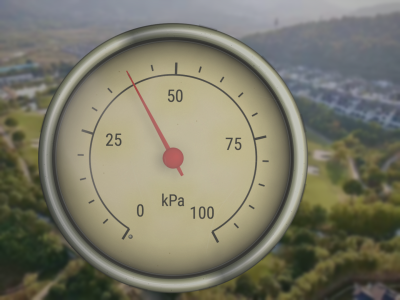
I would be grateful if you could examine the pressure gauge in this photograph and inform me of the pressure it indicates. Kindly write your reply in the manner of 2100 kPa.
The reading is 40 kPa
